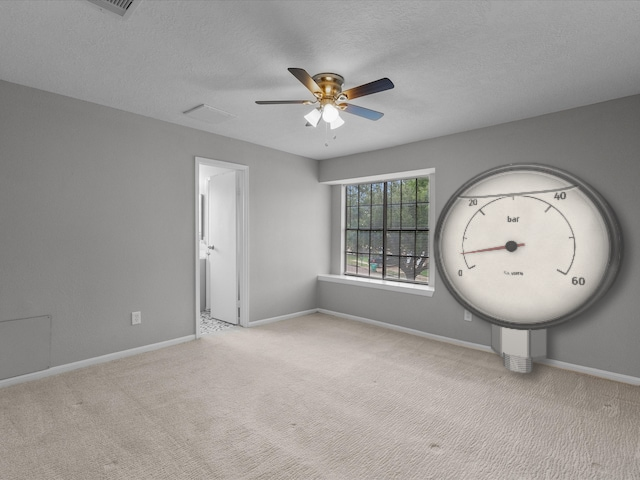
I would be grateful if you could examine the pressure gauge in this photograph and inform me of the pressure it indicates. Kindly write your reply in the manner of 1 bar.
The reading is 5 bar
